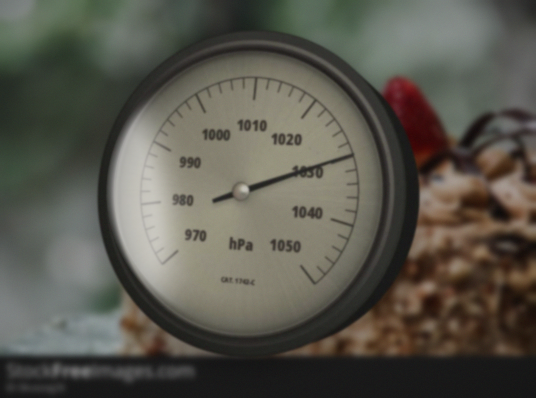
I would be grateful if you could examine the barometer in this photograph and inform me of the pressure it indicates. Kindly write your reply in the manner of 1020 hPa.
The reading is 1030 hPa
